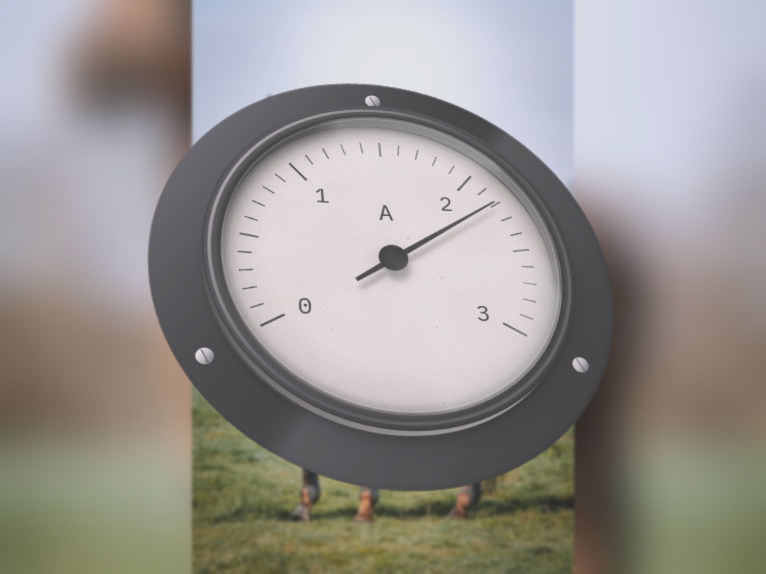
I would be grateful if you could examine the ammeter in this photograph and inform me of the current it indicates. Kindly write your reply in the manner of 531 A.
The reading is 2.2 A
